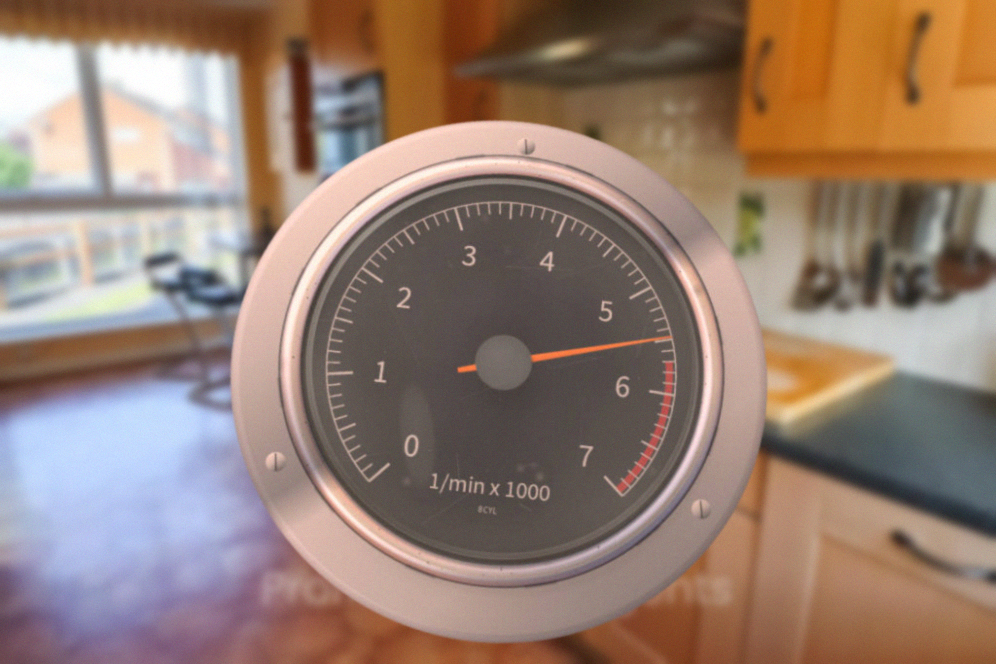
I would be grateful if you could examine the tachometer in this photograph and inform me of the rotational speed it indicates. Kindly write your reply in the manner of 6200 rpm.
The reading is 5500 rpm
